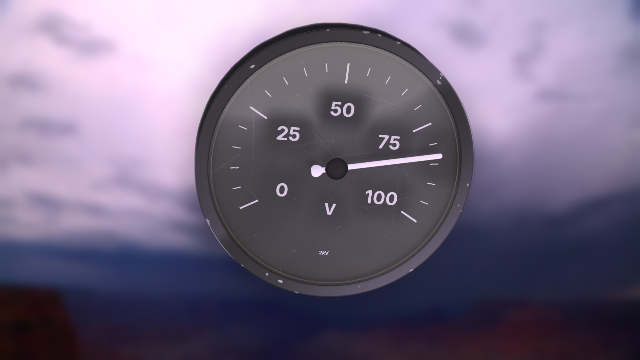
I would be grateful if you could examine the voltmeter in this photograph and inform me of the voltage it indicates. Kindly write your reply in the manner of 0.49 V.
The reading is 82.5 V
